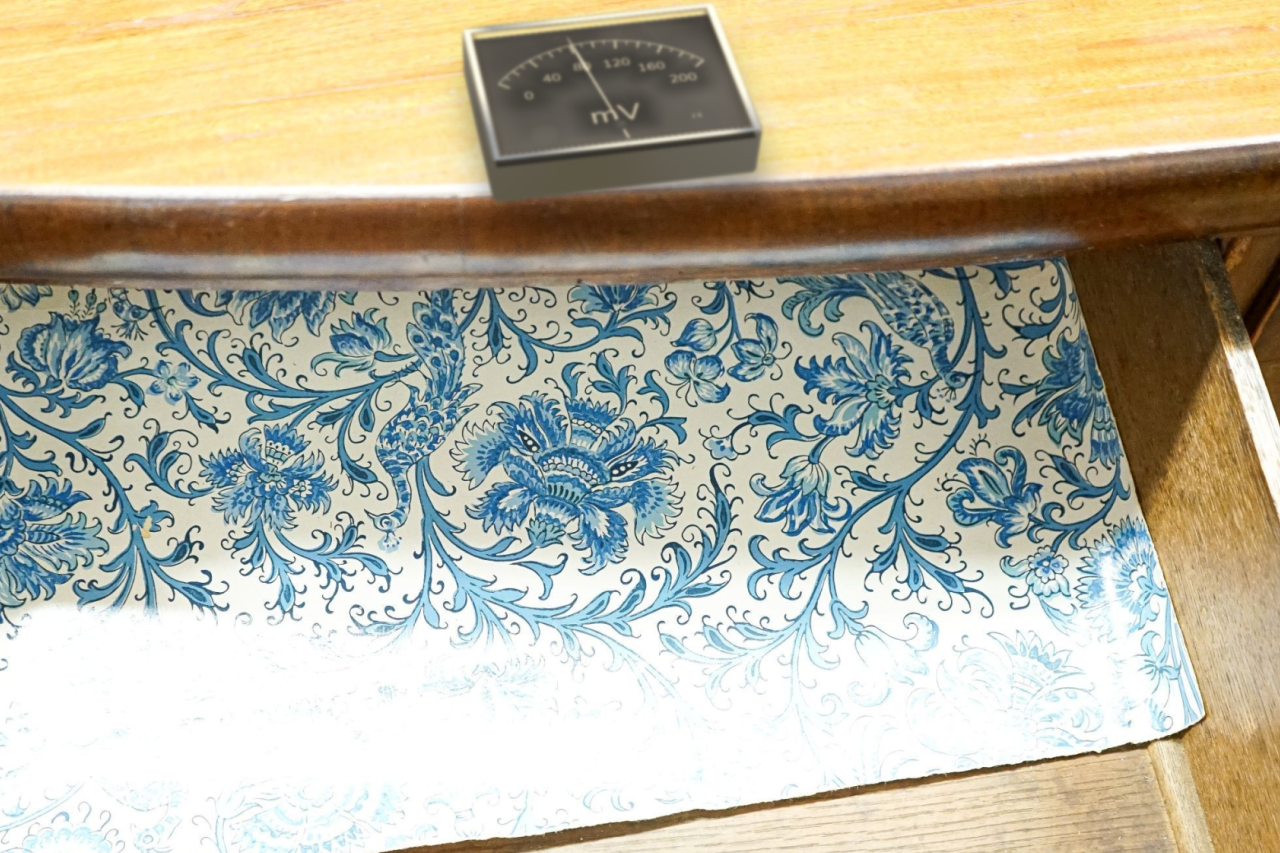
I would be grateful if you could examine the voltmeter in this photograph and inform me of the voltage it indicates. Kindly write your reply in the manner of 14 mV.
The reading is 80 mV
